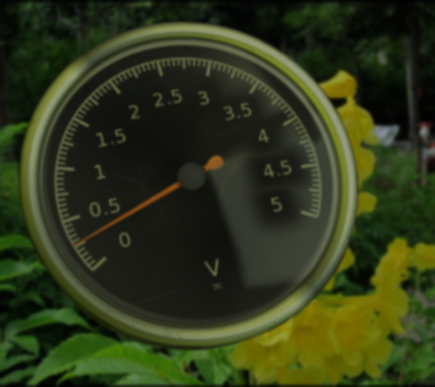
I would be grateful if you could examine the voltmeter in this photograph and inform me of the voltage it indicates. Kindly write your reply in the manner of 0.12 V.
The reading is 0.25 V
